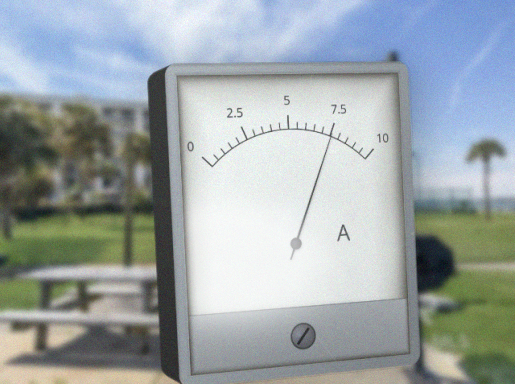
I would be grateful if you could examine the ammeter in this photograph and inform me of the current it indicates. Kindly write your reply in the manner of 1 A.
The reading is 7.5 A
